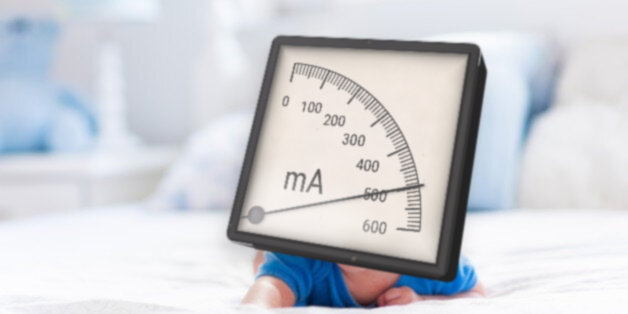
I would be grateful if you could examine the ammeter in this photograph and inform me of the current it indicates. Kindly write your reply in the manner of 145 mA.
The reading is 500 mA
